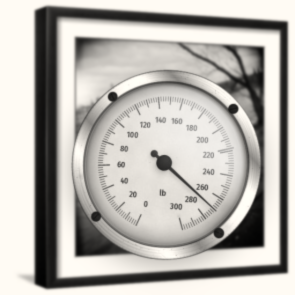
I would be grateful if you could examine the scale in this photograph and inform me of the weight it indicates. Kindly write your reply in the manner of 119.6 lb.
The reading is 270 lb
